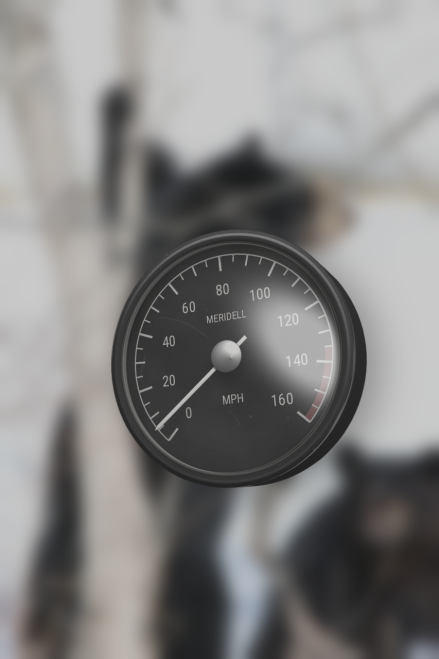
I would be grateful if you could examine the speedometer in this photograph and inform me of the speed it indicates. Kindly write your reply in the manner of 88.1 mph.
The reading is 5 mph
